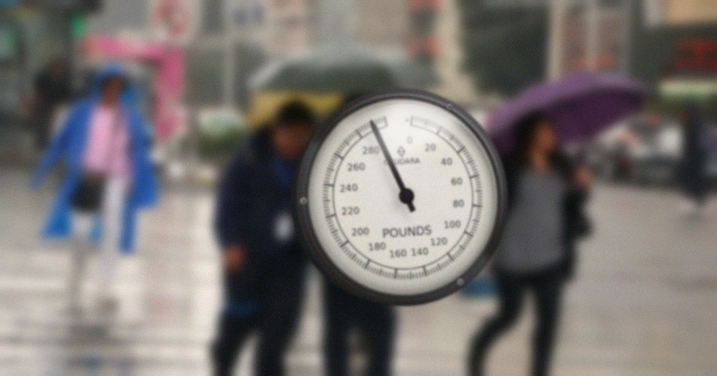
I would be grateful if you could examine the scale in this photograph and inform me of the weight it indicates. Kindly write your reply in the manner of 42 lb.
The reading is 290 lb
